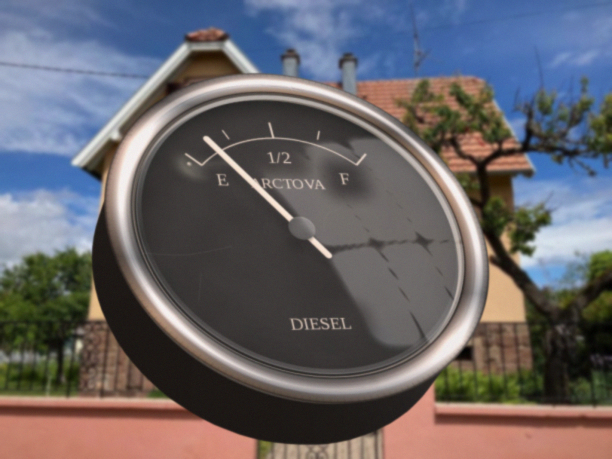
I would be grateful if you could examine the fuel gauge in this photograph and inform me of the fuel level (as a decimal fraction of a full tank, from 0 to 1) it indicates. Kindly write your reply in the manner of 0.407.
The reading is 0.125
